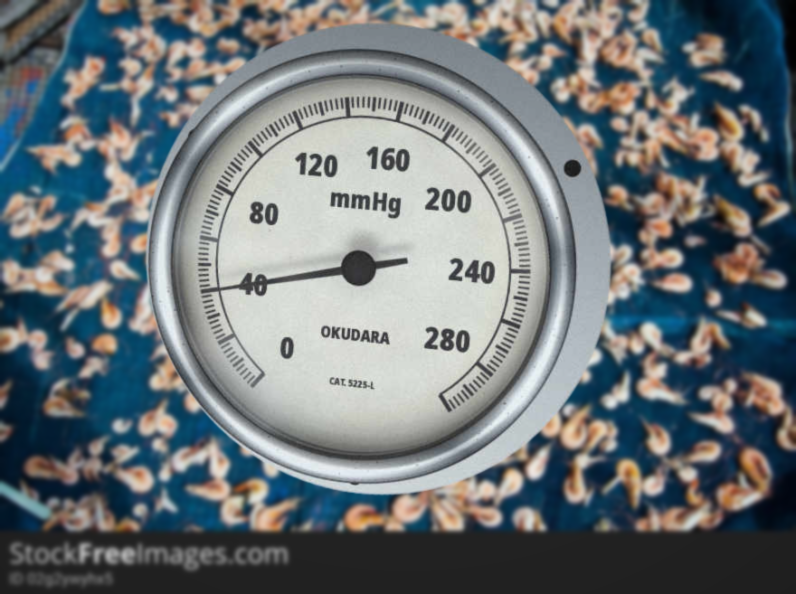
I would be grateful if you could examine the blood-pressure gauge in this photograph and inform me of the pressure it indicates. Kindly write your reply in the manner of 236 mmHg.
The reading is 40 mmHg
